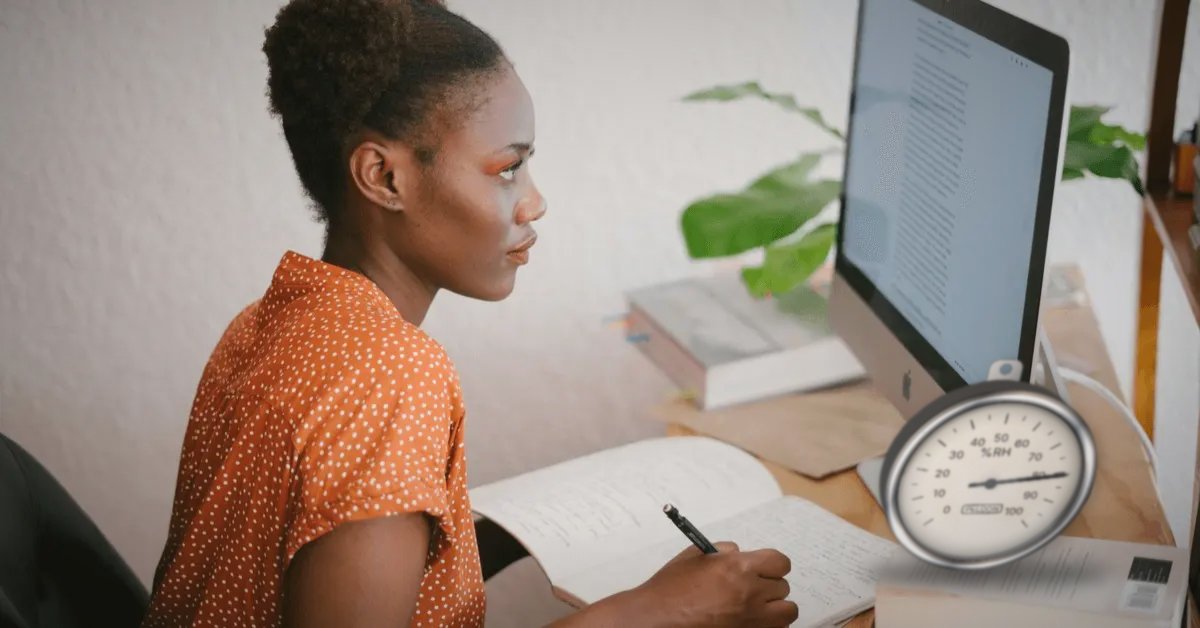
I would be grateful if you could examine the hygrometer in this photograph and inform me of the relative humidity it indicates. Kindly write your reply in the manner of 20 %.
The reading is 80 %
